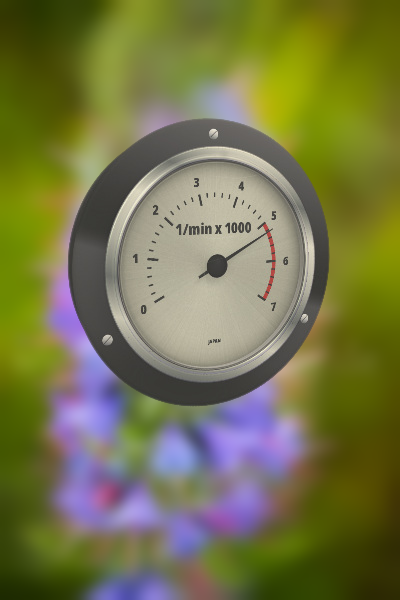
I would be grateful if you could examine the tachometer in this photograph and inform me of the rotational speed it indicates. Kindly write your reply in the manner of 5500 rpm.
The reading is 5200 rpm
